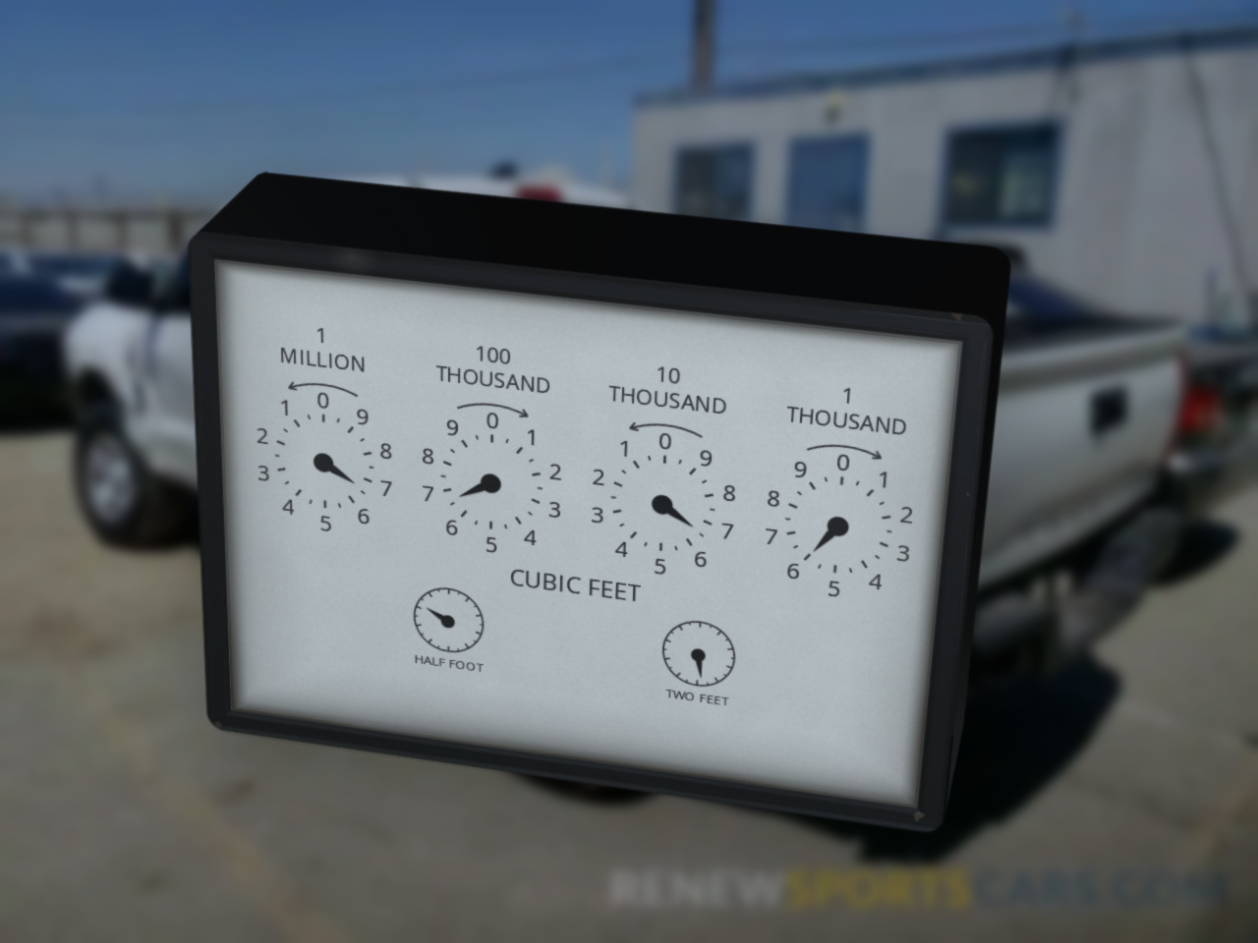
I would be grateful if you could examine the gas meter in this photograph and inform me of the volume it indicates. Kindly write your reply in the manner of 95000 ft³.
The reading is 666600 ft³
